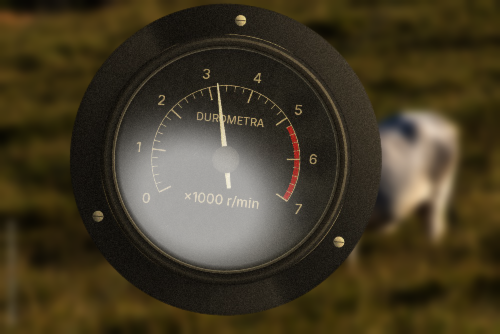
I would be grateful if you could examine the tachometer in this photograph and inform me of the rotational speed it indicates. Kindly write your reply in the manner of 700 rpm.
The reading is 3200 rpm
